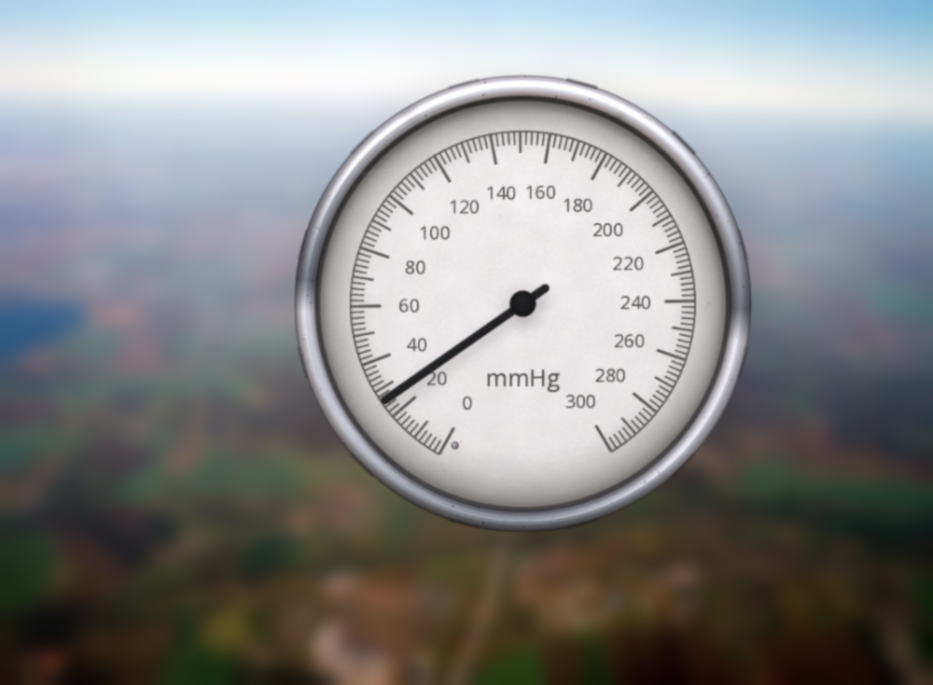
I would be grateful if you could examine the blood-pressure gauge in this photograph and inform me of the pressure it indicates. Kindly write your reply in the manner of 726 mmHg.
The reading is 26 mmHg
